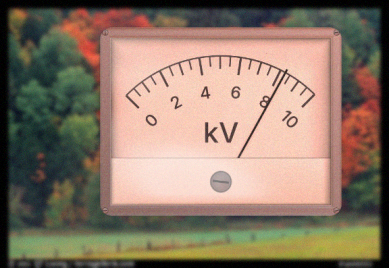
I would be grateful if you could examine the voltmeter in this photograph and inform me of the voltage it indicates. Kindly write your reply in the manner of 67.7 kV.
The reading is 8.25 kV
